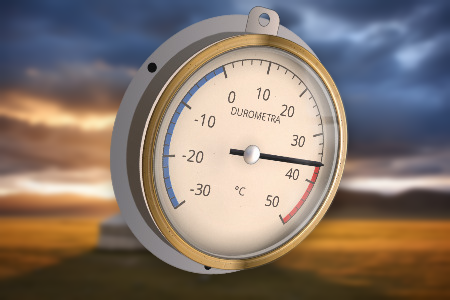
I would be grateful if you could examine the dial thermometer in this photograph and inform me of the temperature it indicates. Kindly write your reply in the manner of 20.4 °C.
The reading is 36 °C
